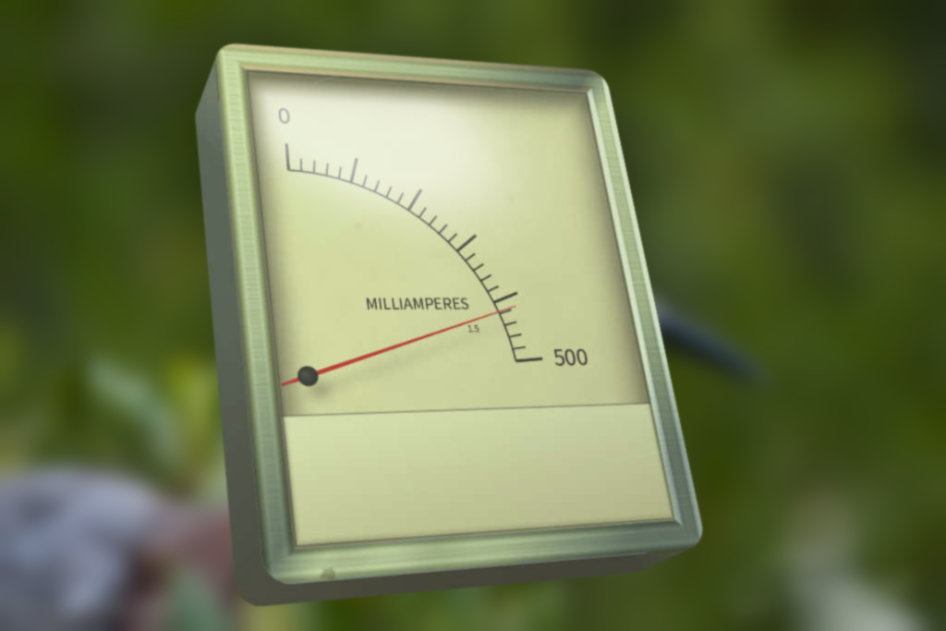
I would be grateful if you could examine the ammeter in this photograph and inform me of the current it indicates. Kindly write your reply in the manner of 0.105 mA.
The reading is 420 mA
